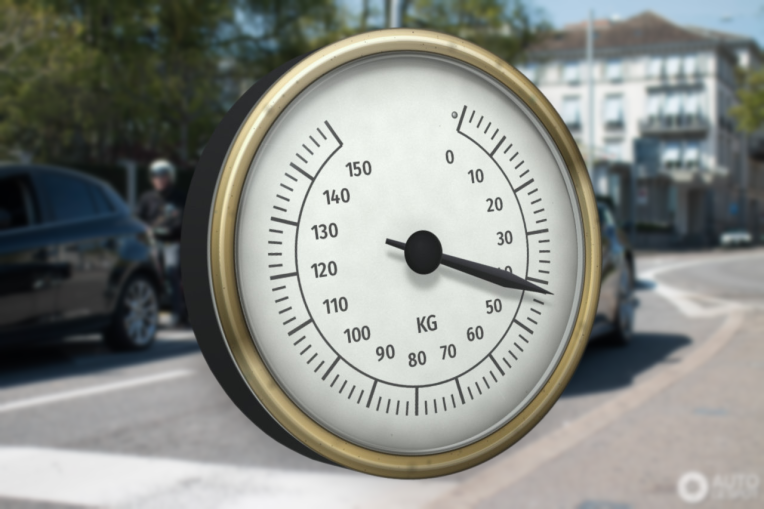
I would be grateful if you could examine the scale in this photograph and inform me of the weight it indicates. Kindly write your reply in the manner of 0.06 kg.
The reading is 42 kg
